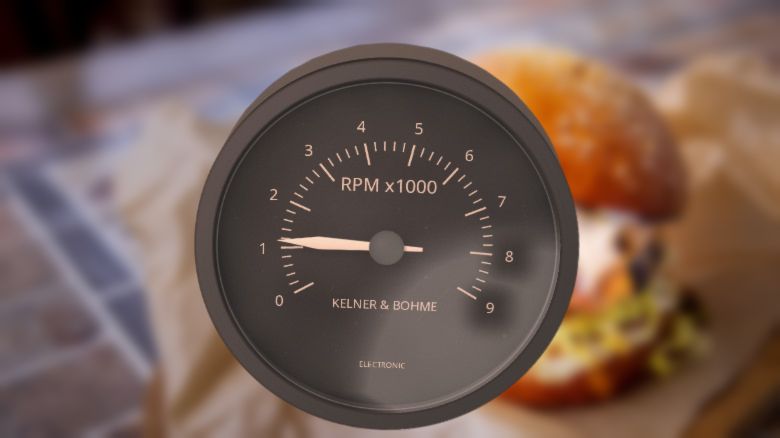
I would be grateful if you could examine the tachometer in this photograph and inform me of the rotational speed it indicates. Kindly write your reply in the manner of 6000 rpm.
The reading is 1200 rpm
